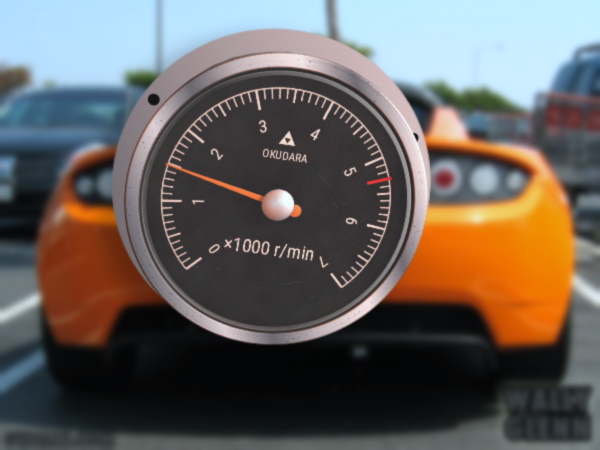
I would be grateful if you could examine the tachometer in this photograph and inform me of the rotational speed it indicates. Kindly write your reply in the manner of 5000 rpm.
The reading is 1500 rpm
